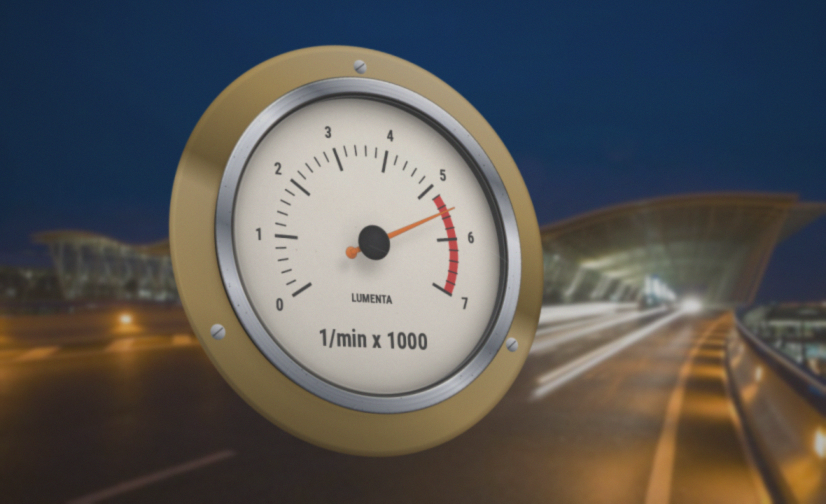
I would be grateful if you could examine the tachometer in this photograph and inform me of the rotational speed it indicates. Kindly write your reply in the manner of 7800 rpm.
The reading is 5500 rpm
